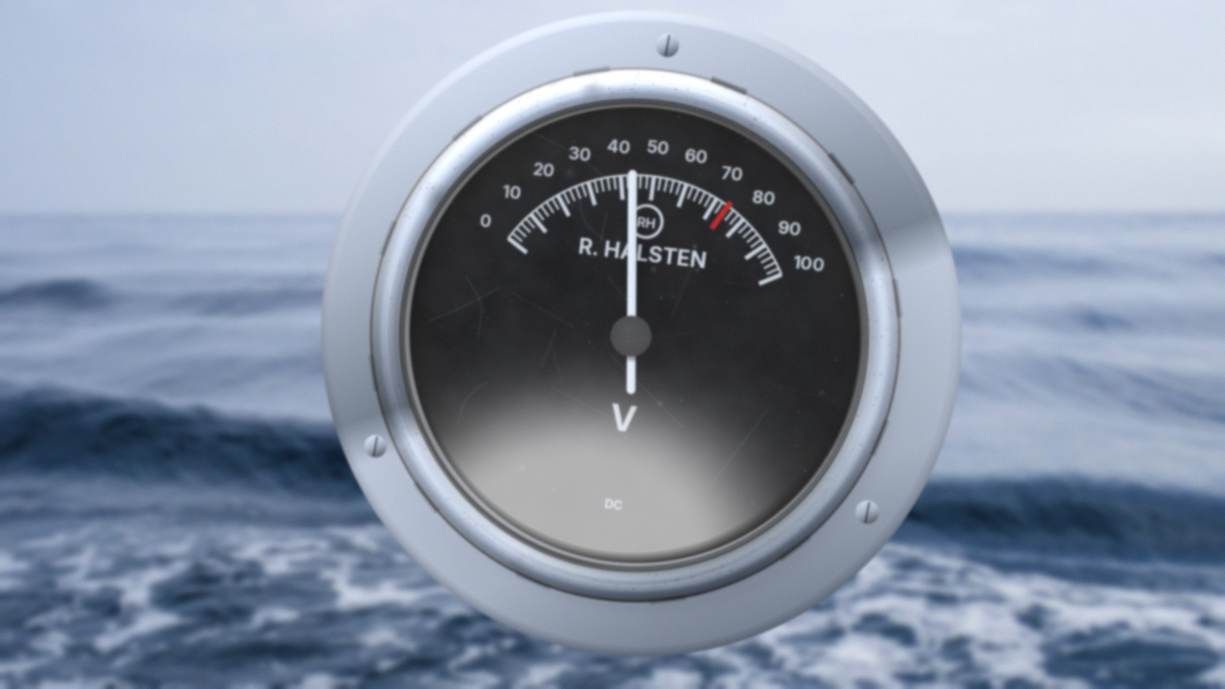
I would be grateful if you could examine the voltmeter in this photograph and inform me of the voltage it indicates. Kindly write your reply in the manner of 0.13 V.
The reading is 44 V
